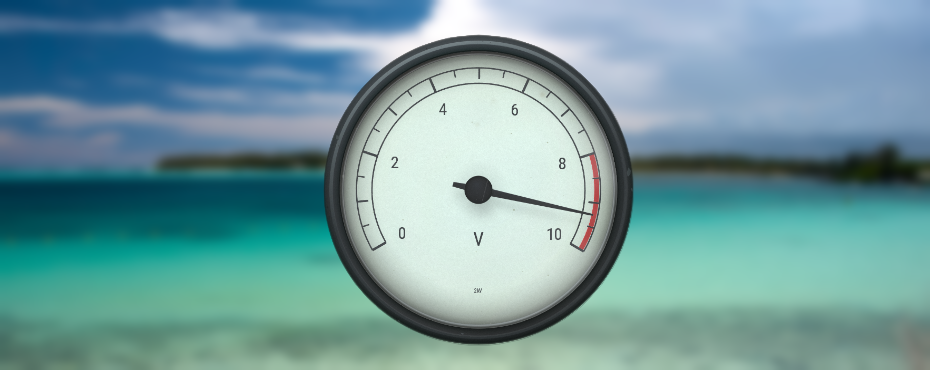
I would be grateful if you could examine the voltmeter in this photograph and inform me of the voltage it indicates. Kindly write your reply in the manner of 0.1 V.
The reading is 9.25 V
